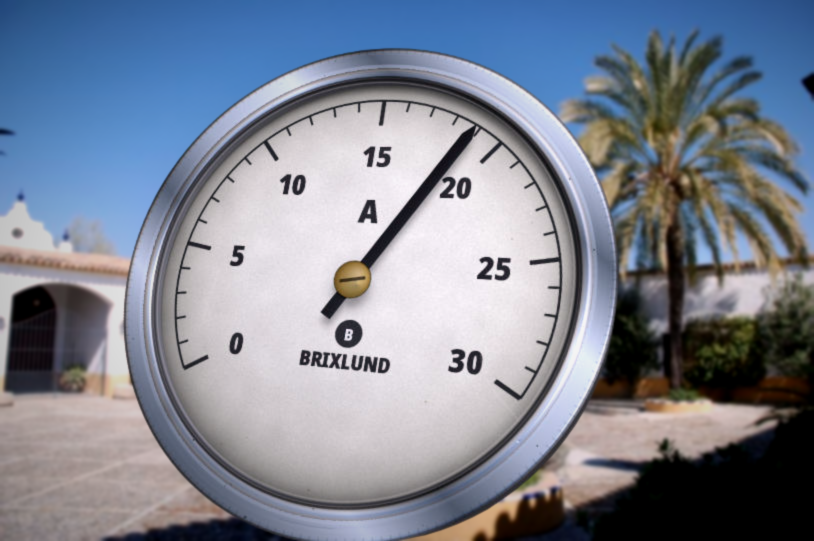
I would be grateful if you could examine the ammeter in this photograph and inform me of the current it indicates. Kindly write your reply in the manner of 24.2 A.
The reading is 19 A
